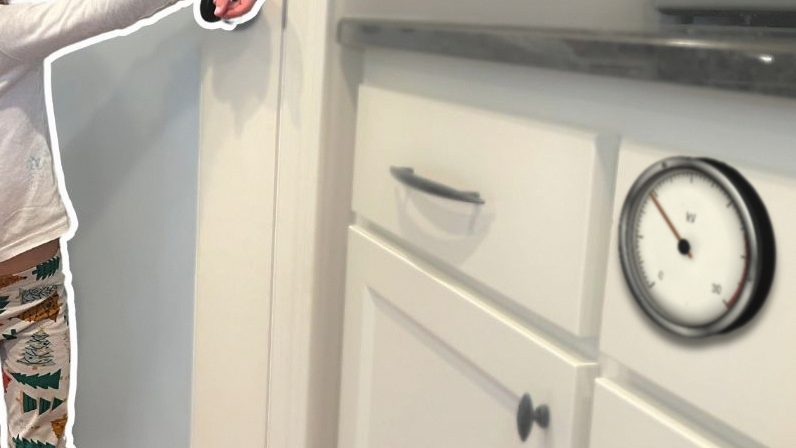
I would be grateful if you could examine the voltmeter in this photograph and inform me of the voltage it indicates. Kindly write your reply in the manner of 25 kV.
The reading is 10 kV
